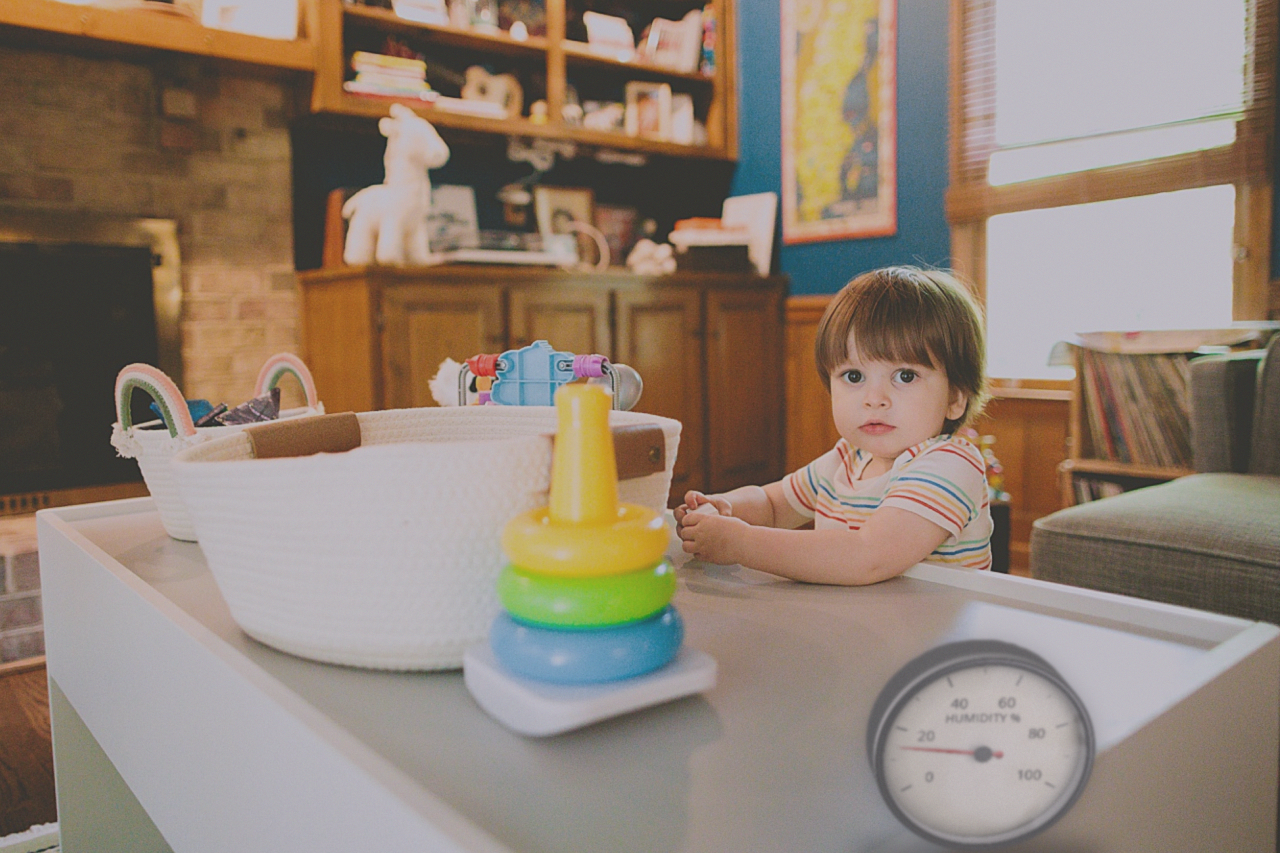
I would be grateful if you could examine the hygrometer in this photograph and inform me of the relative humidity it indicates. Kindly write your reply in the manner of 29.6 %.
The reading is 15 %
